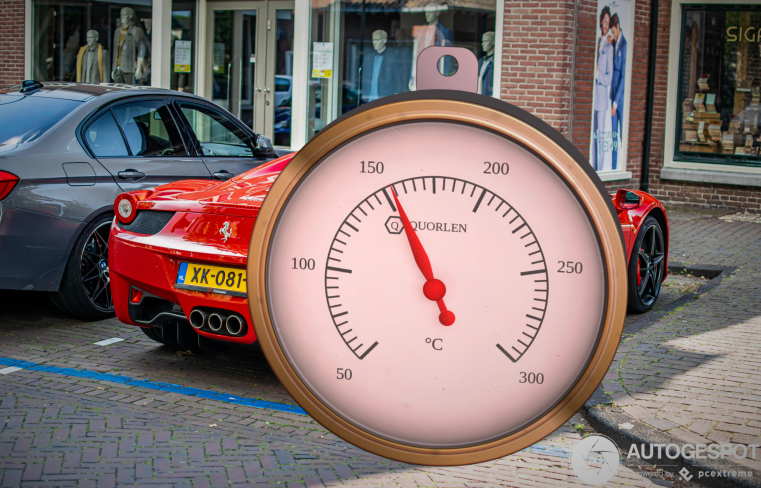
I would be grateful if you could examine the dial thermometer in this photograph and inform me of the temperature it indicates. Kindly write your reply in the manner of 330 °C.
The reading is 155 °C
